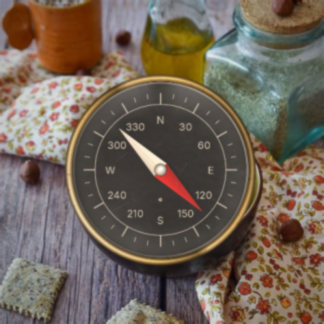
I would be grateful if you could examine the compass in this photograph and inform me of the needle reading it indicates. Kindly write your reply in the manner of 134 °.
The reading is 135 °
